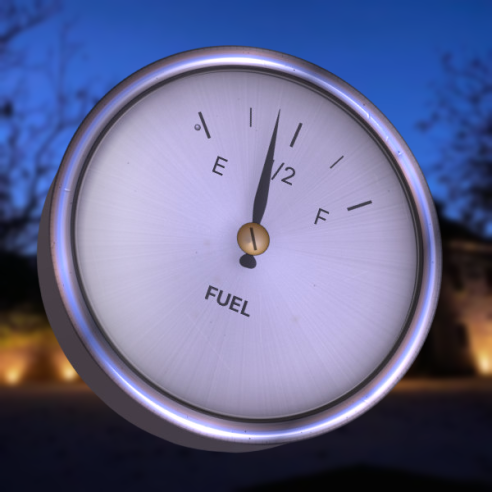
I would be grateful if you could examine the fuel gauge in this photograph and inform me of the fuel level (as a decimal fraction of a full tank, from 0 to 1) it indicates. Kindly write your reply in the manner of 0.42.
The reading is 0.375
